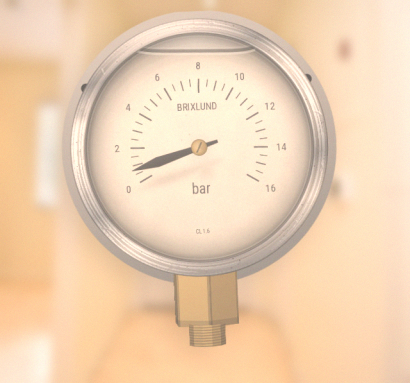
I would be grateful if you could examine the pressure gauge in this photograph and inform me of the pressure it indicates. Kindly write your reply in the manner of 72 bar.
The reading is 0.75 bar
